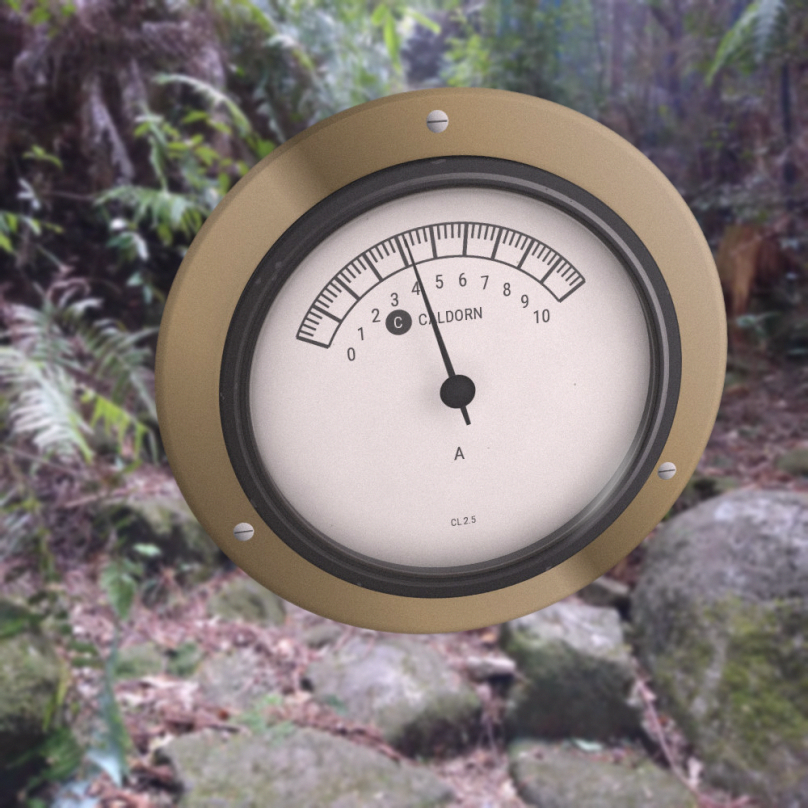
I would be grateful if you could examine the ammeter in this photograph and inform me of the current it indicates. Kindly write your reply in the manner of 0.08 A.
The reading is 4.2 A
